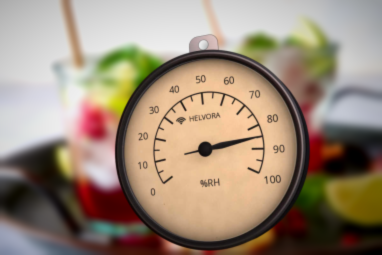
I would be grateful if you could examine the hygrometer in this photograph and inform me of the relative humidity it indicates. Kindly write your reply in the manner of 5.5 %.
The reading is 85 %
